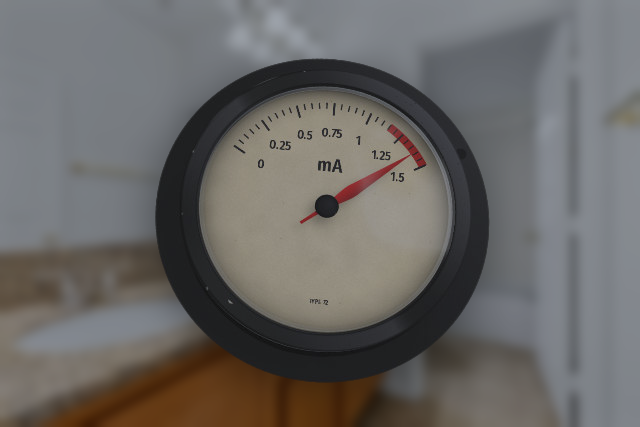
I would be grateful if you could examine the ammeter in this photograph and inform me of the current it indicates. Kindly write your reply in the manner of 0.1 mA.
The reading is 1.4 mA
